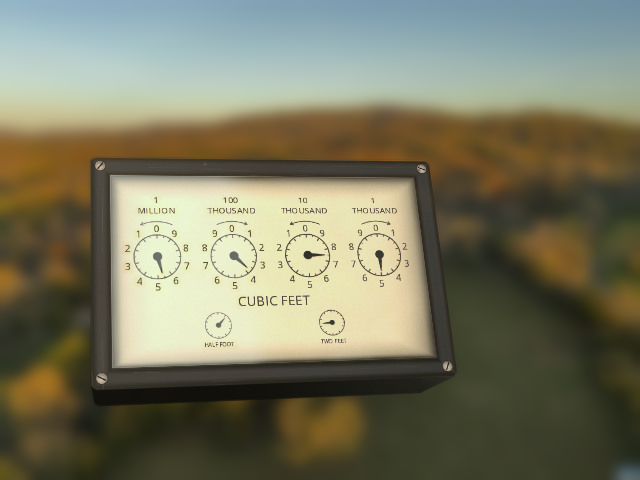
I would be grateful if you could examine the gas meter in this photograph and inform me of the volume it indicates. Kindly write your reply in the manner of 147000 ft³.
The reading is 537500 ft³
